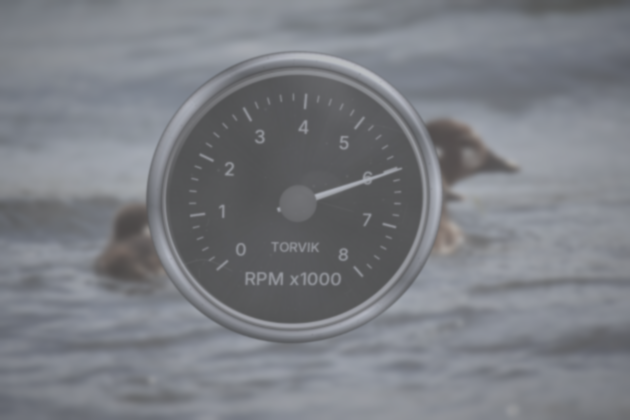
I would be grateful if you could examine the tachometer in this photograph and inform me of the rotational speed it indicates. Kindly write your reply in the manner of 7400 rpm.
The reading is 6000 rpm
